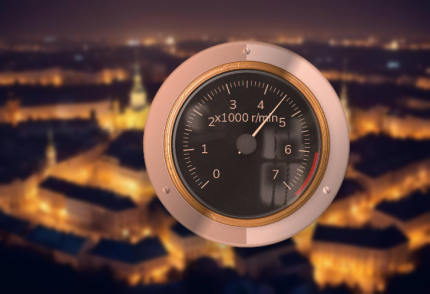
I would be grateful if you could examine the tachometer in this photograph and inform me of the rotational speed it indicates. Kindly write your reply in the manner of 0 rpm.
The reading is 4500 rpm
